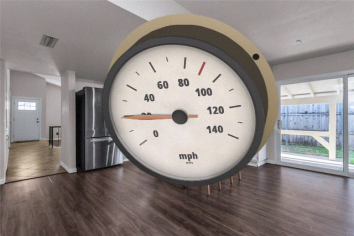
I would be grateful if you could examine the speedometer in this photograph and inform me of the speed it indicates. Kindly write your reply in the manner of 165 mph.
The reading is 20 mph
